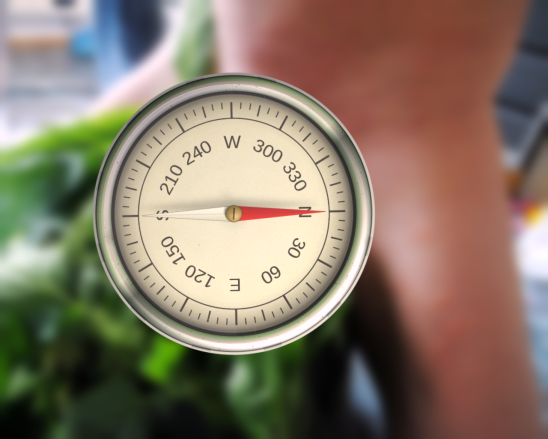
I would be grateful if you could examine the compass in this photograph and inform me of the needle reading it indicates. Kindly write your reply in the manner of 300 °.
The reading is 0 °
